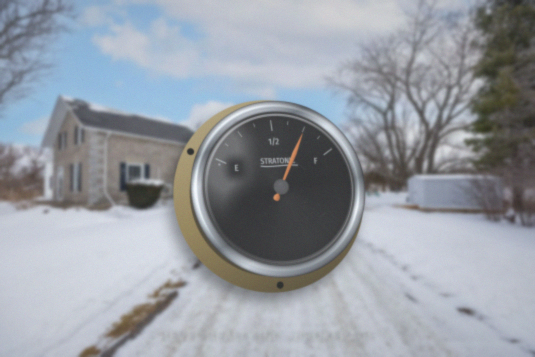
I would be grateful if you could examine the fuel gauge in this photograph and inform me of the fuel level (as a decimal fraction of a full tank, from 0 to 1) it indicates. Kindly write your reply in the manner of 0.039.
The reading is 0.75
